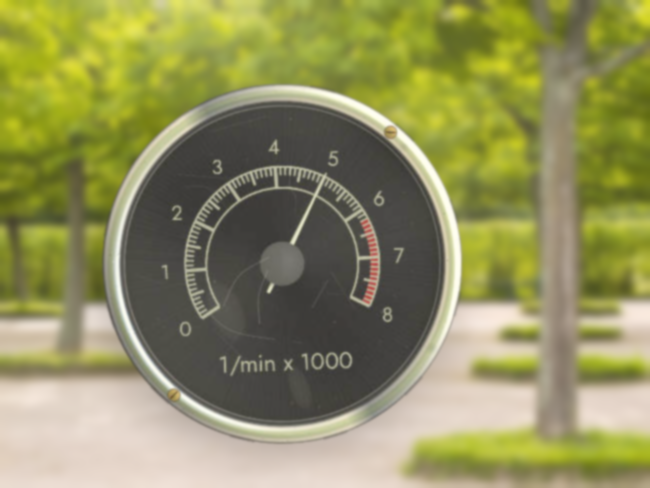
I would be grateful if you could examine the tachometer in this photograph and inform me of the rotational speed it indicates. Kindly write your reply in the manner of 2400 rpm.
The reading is 5000 rpm
